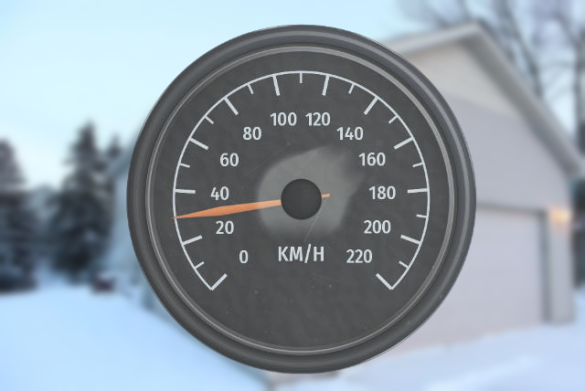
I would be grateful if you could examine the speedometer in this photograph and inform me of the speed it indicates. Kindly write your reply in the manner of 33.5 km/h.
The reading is 30 km/h
